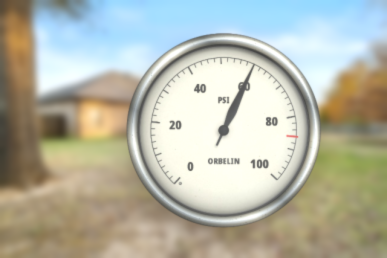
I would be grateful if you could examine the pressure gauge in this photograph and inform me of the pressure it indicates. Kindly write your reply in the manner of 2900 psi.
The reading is 60 psi
